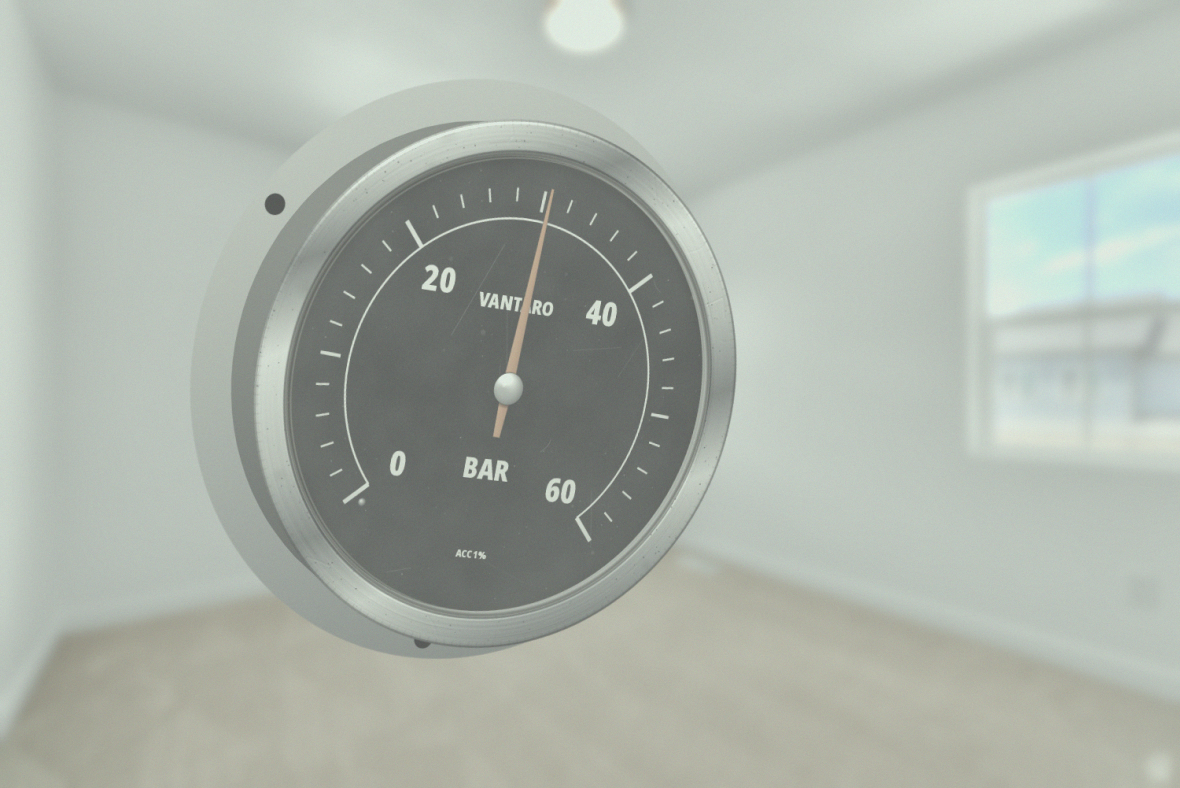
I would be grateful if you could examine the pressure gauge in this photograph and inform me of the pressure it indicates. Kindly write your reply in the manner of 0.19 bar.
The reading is 30 bar
